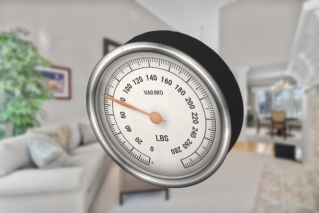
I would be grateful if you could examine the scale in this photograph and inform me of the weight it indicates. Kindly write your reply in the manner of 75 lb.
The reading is 80 lb
